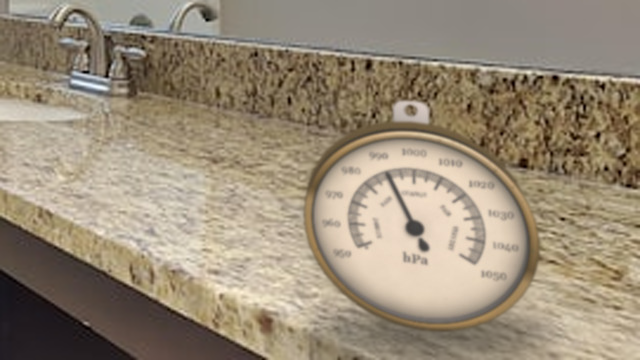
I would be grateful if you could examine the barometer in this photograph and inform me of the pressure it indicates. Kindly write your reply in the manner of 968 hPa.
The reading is 990 hPa
